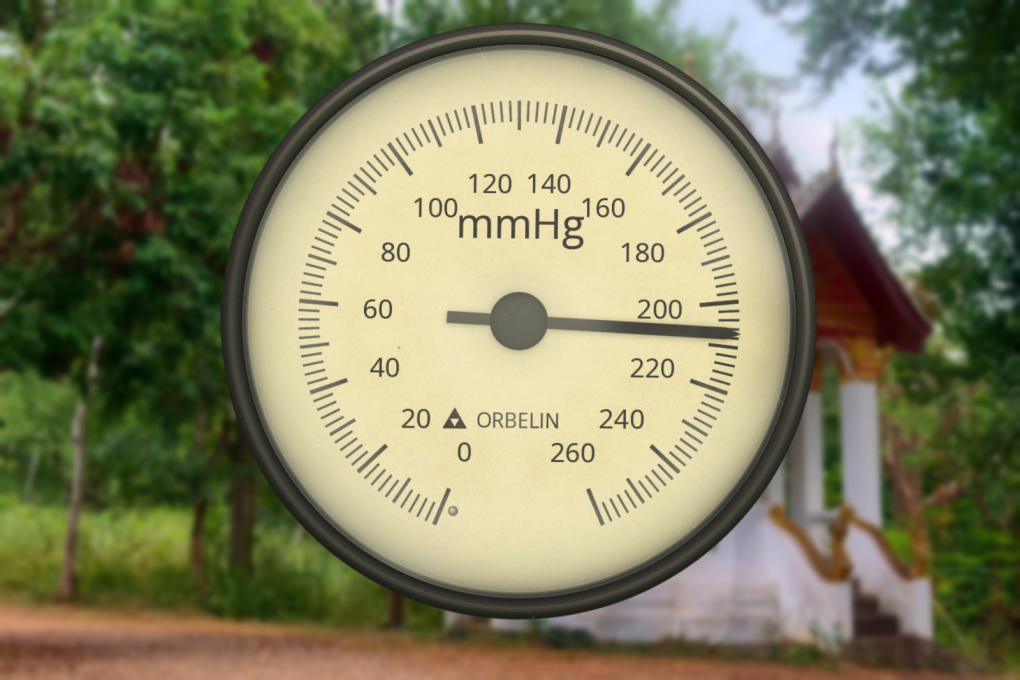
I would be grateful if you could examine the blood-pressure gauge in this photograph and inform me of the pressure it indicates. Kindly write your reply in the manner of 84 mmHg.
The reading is 207 mmHg
